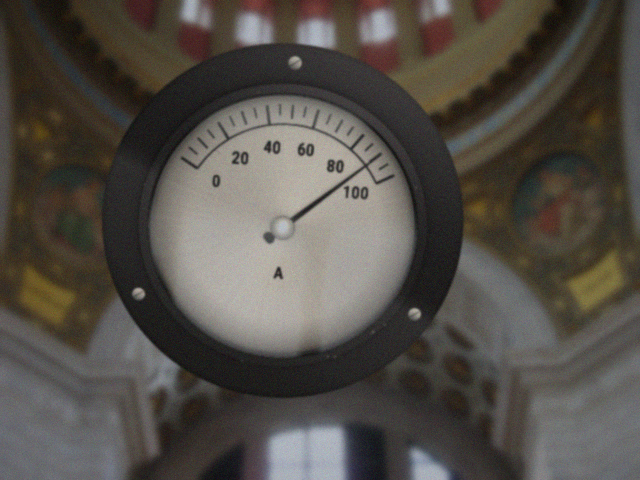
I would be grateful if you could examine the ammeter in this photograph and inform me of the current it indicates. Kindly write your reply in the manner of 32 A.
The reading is 90 A
